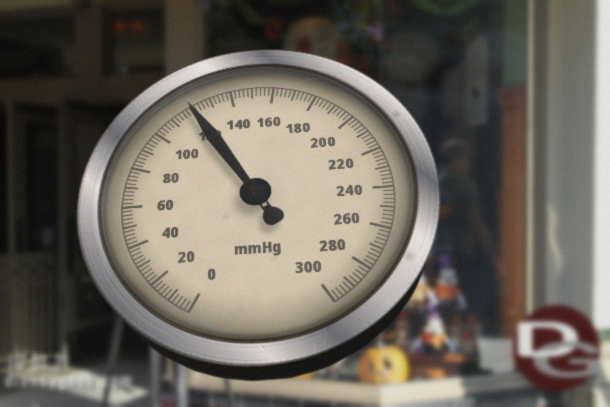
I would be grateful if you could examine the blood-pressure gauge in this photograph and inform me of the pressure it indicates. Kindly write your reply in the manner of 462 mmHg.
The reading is 120 mmHg
